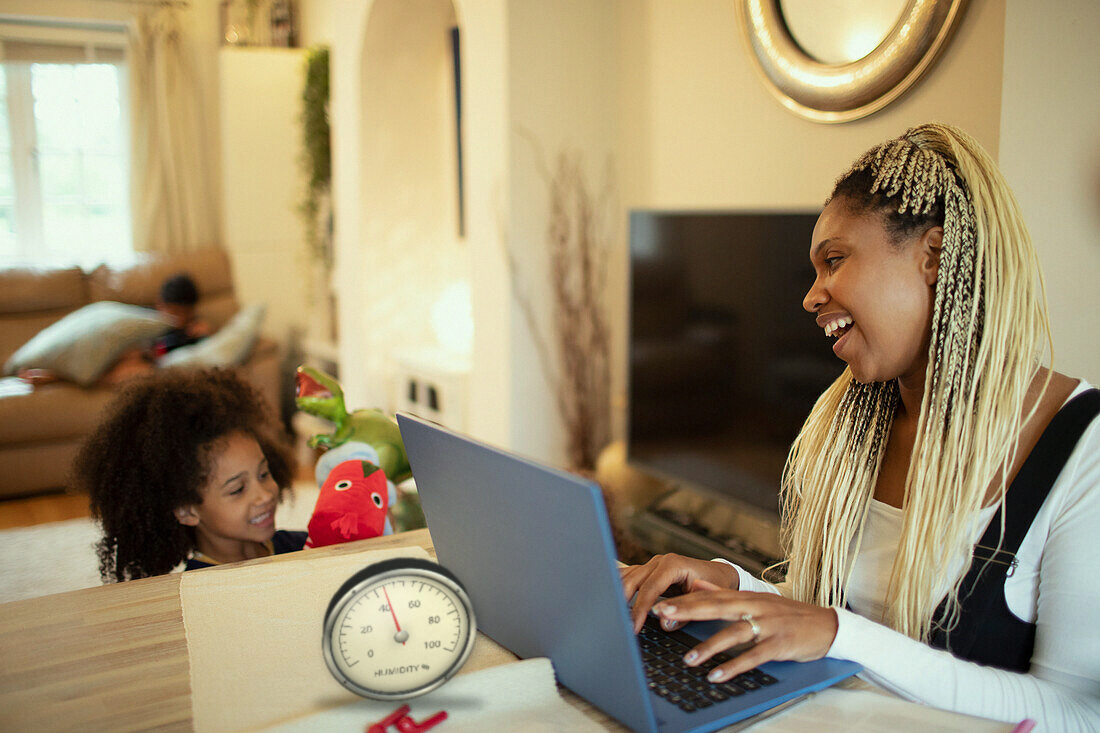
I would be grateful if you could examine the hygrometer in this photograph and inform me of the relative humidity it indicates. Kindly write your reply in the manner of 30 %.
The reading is 44 %
